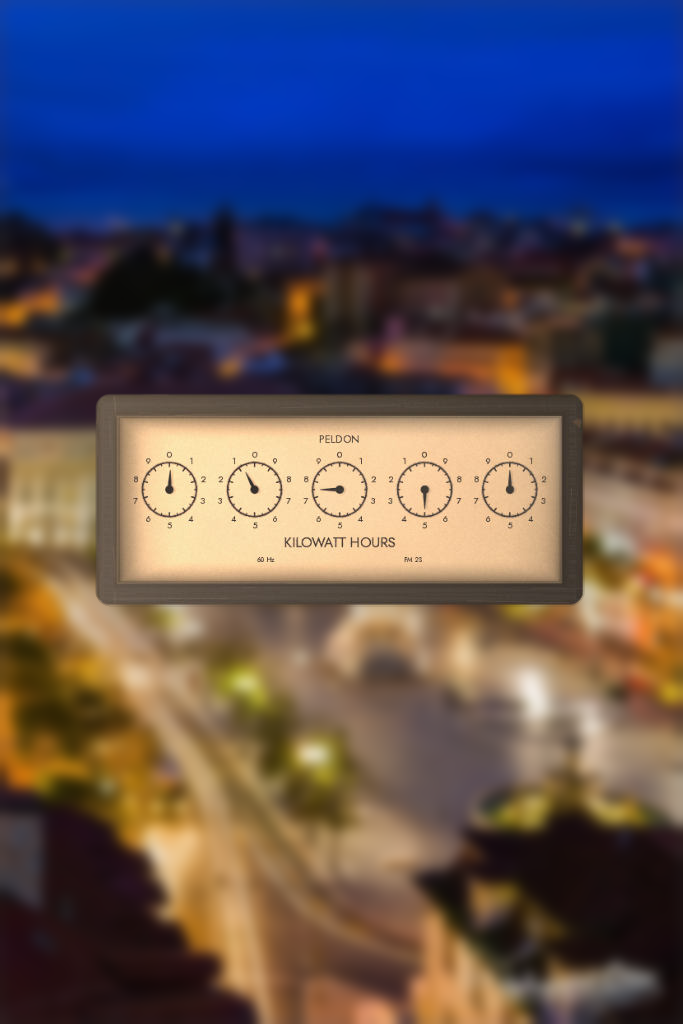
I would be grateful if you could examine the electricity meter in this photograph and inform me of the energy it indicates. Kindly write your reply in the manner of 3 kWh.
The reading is 750 kWh
